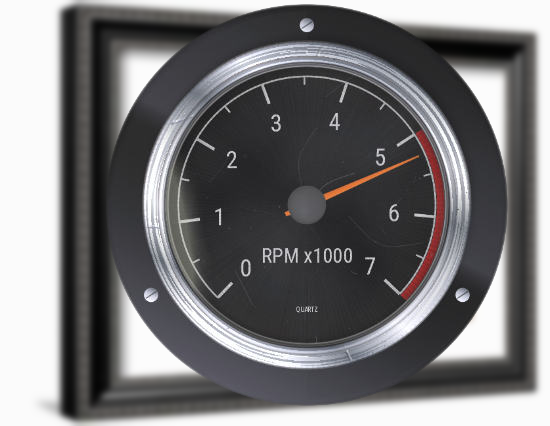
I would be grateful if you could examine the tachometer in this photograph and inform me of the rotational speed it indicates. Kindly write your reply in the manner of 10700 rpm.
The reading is 5250 rpm
